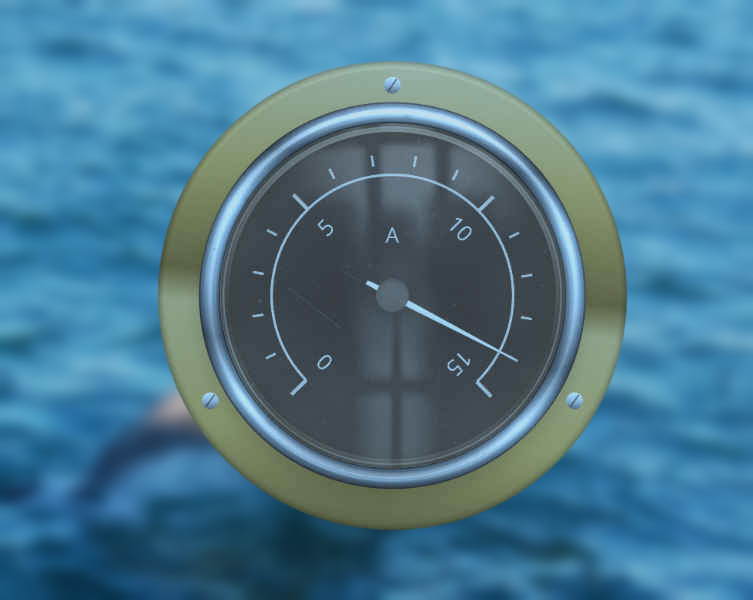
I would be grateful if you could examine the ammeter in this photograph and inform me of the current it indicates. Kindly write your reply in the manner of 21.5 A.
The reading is 14 A
